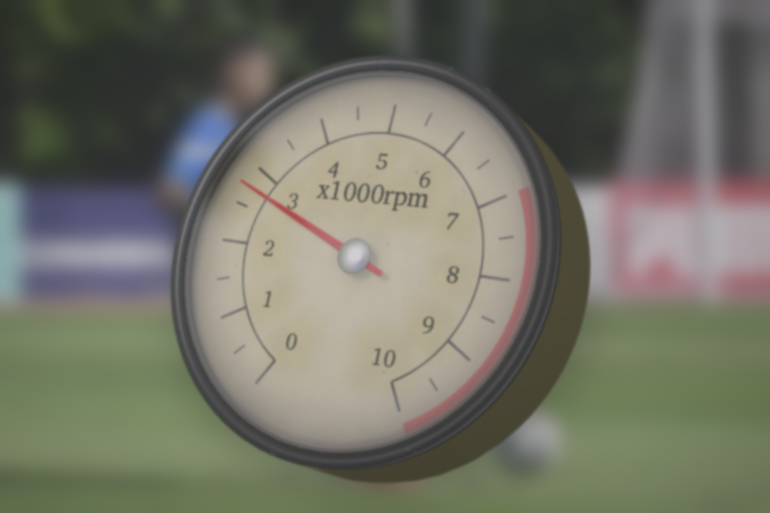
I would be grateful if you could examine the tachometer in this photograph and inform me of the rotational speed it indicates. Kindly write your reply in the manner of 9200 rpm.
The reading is 2750 rpm
